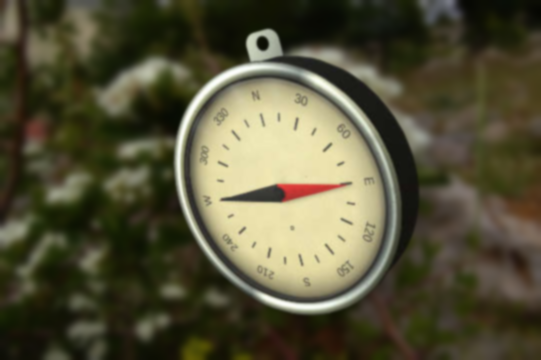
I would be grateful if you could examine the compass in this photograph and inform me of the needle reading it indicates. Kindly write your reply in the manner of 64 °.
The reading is 90 °
